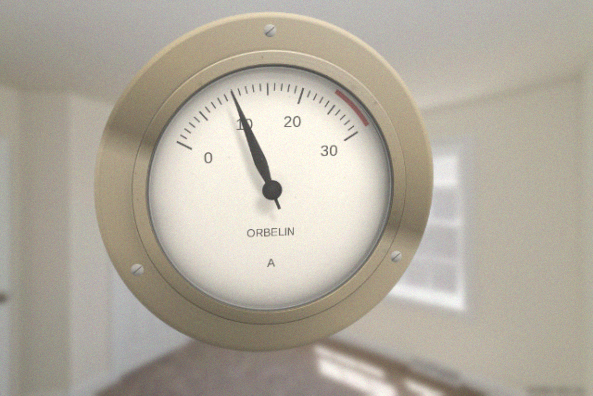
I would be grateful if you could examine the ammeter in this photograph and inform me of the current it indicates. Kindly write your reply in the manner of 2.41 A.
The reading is 10 A
